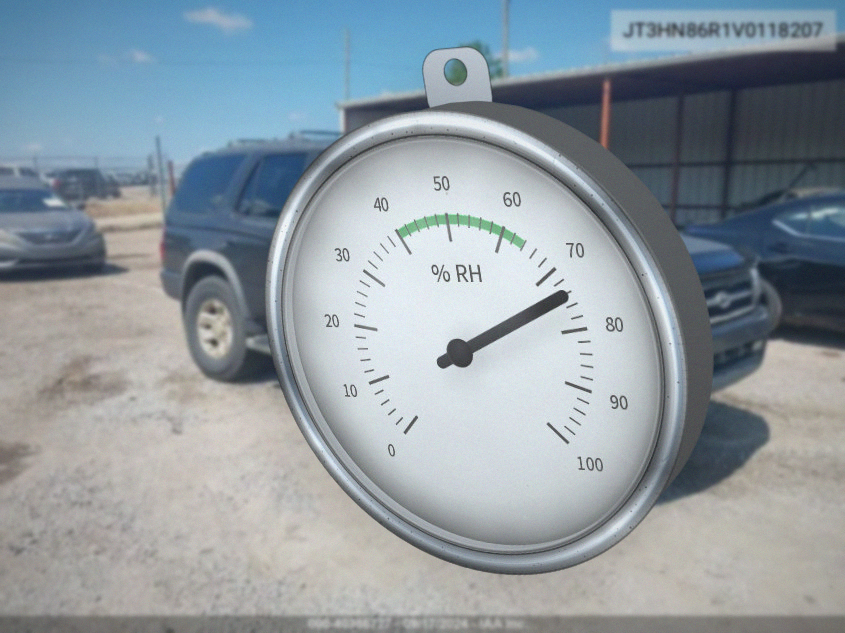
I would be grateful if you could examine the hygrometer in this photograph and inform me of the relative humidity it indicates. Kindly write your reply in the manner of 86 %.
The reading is 74 %
